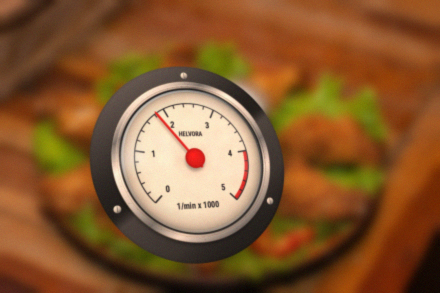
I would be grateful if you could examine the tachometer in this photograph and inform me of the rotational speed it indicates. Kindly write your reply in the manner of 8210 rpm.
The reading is 1800 rpm
